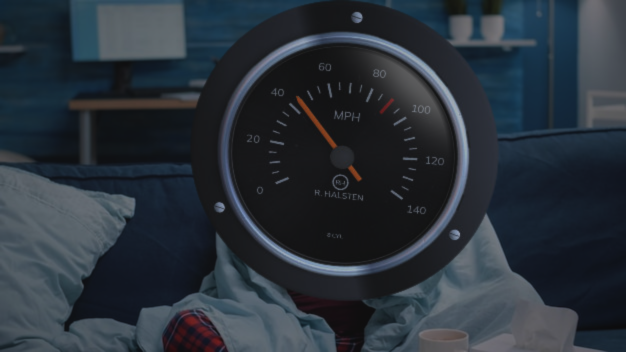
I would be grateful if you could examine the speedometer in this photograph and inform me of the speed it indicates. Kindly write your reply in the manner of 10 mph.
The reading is 45 mph
